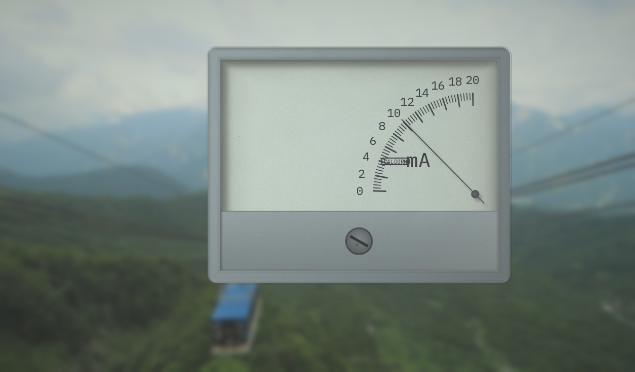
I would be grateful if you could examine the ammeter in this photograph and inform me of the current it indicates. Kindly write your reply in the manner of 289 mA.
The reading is 10 mA
